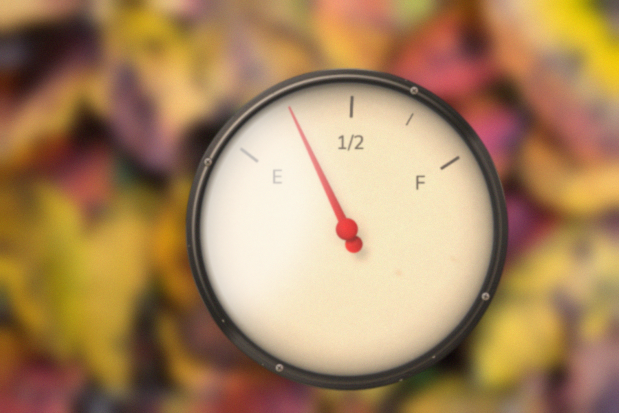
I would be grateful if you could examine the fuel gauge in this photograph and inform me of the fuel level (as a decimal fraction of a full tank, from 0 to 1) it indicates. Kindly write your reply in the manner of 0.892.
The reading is 0.25
